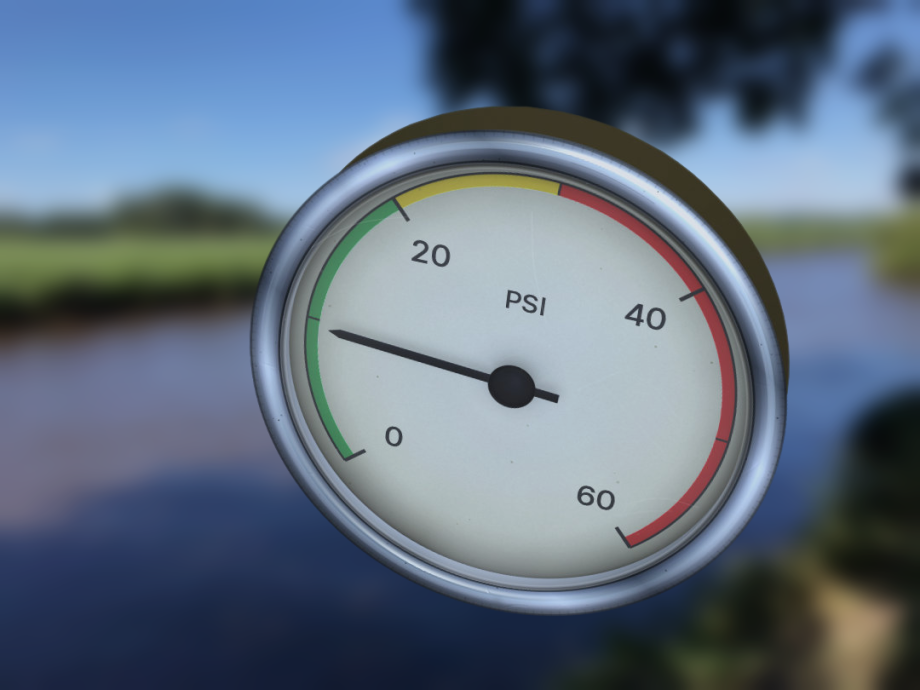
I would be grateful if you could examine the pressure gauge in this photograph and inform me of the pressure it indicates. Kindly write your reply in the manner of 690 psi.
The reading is 10 psi
